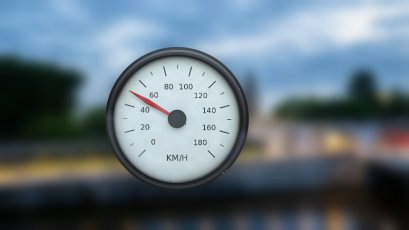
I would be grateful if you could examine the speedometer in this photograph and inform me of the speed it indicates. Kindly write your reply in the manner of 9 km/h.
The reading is 50 km/h
